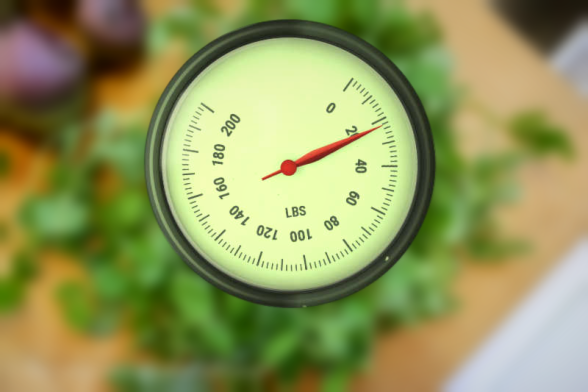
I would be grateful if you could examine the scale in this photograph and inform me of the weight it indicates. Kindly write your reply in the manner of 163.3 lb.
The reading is 22 lb
